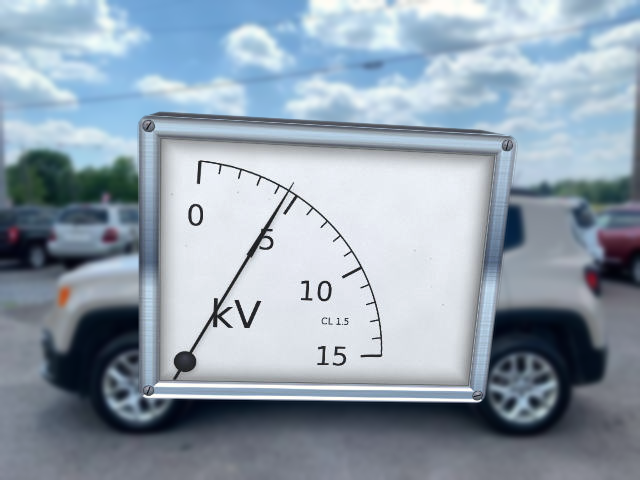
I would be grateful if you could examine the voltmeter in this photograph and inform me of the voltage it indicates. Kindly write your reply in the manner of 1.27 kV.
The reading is 4.5 kV
